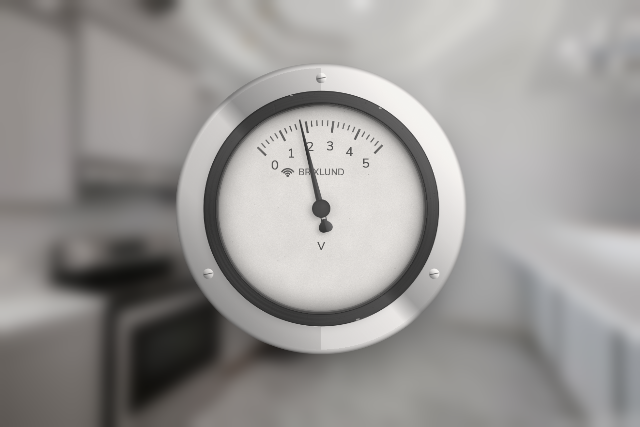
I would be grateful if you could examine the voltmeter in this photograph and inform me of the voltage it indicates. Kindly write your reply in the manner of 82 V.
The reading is 1.8 V
